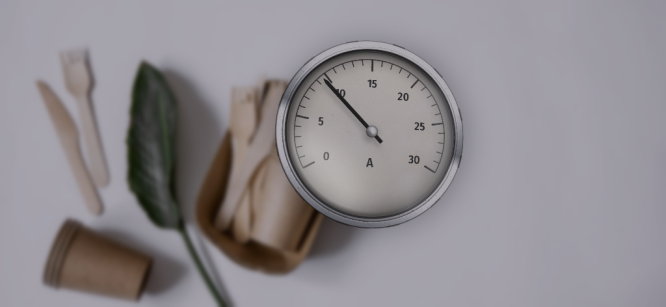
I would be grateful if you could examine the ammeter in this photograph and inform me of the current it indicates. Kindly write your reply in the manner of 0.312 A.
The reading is 9.5 A
